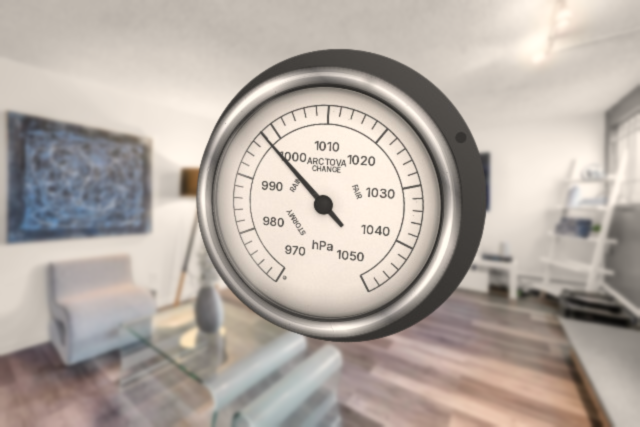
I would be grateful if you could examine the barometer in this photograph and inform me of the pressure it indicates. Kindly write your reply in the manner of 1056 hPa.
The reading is 998 hPa
